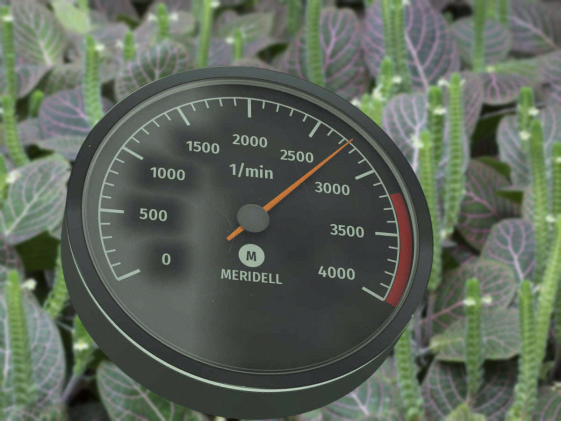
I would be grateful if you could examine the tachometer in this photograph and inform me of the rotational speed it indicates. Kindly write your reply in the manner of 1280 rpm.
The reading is 2750 rpm
